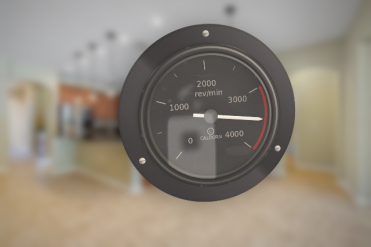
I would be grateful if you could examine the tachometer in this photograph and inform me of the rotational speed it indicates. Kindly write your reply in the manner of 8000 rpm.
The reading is 3500 rpm
